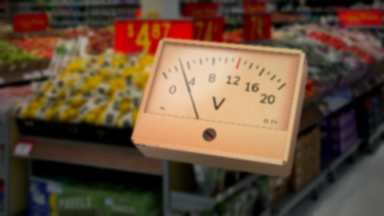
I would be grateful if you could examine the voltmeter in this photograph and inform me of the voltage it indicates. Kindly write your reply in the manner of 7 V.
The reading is 3 V
